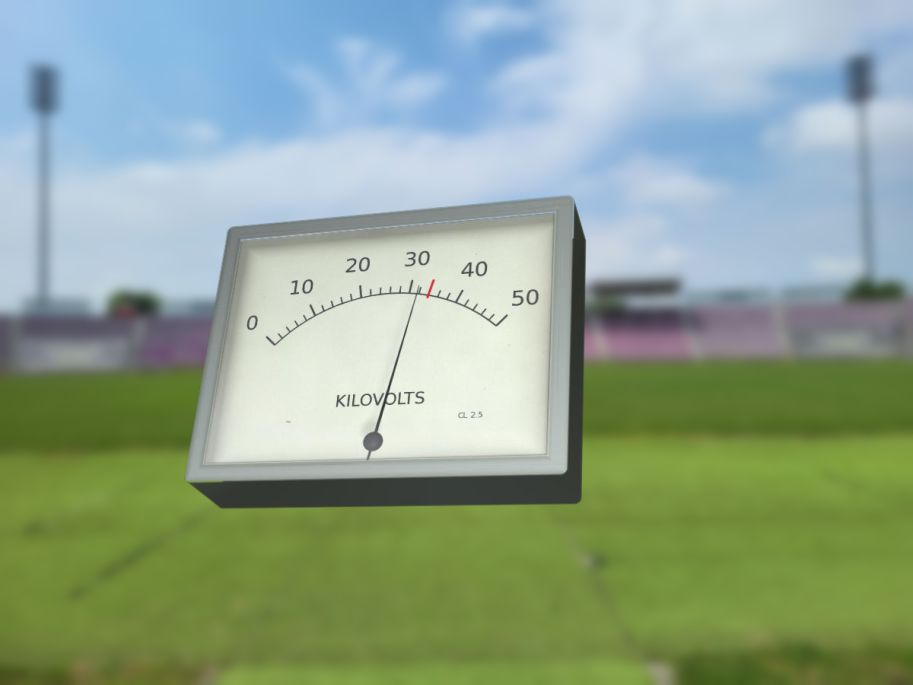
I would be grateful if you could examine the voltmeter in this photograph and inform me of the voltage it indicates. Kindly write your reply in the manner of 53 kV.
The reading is 32 kV
